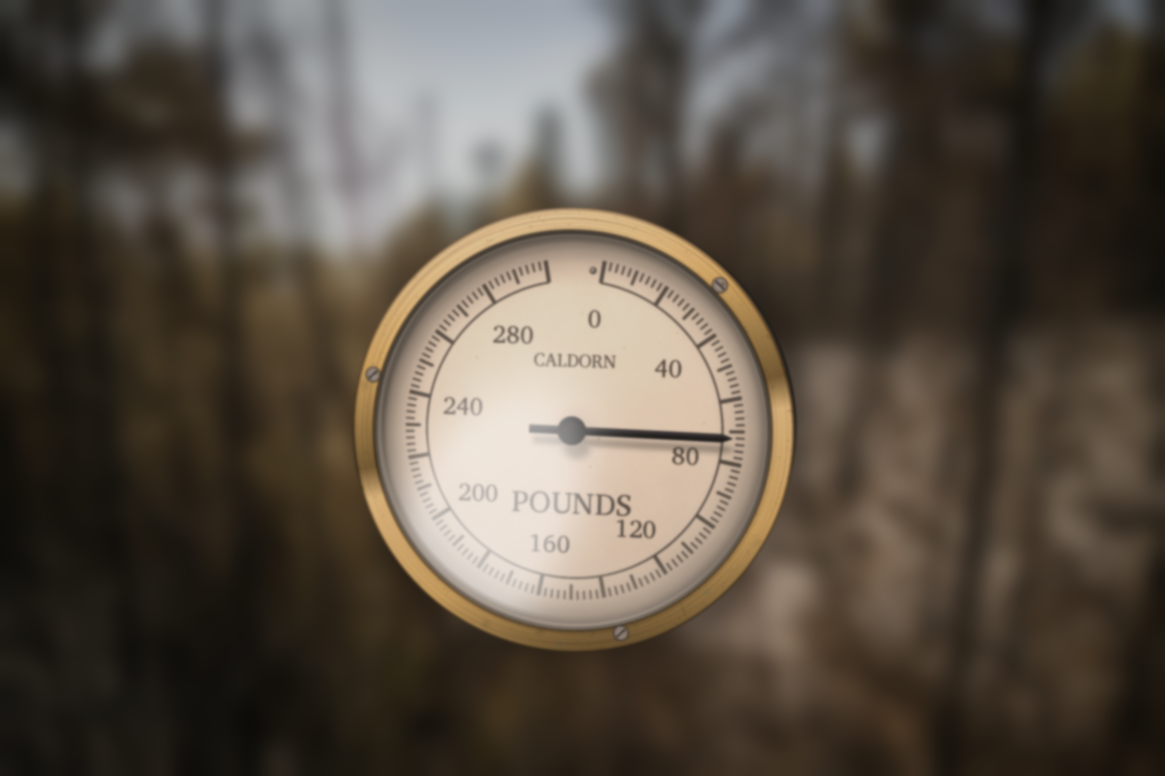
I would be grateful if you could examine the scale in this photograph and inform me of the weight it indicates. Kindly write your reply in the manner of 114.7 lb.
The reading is 72 lb
